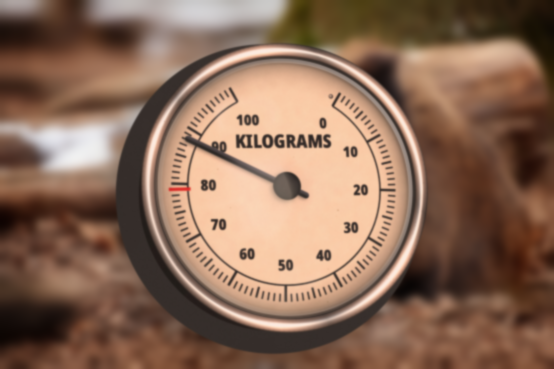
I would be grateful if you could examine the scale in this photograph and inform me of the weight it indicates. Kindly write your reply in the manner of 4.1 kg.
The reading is 88 kg
